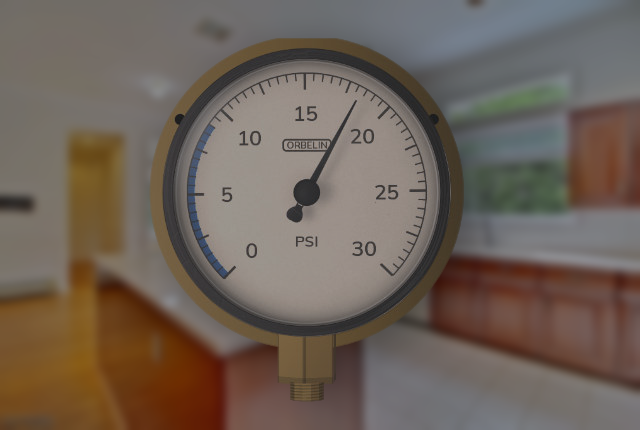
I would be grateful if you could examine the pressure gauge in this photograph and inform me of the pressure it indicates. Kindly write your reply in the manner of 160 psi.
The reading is 18.25 psi
